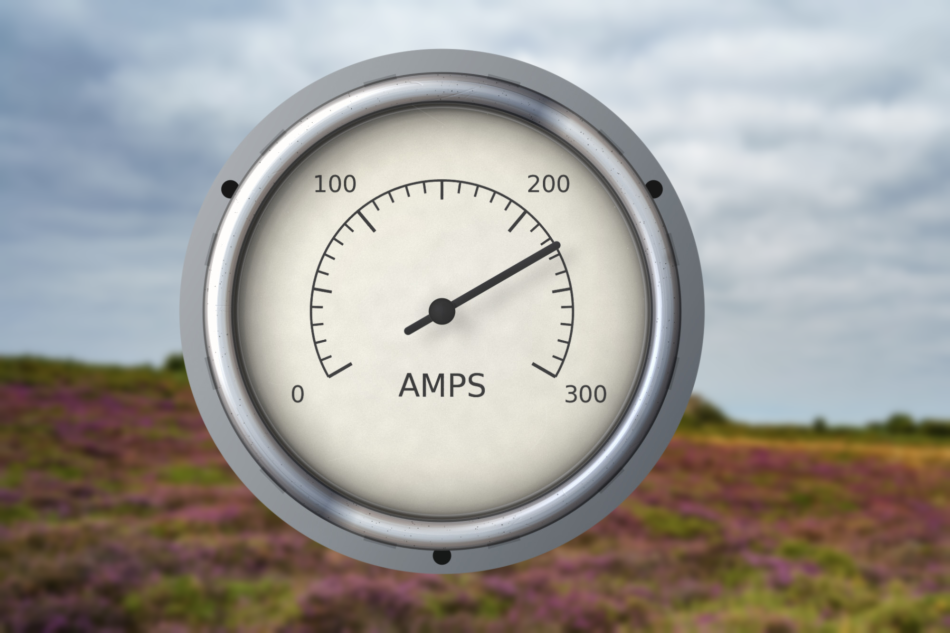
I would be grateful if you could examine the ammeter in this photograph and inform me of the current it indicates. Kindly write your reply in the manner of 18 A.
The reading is 225 A
